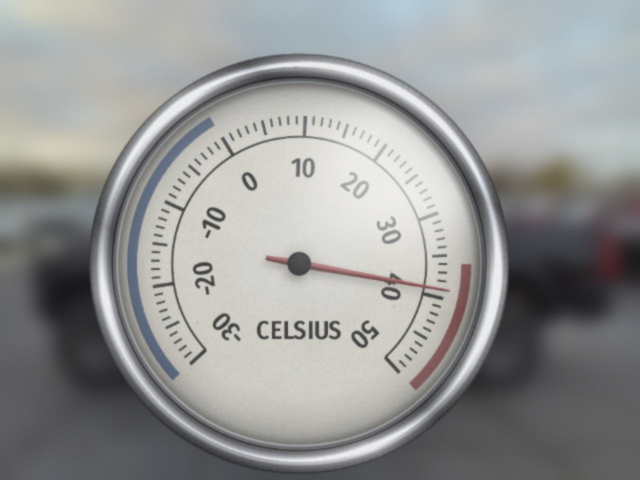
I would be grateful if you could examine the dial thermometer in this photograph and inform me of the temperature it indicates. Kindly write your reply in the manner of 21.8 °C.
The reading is 39 °C
